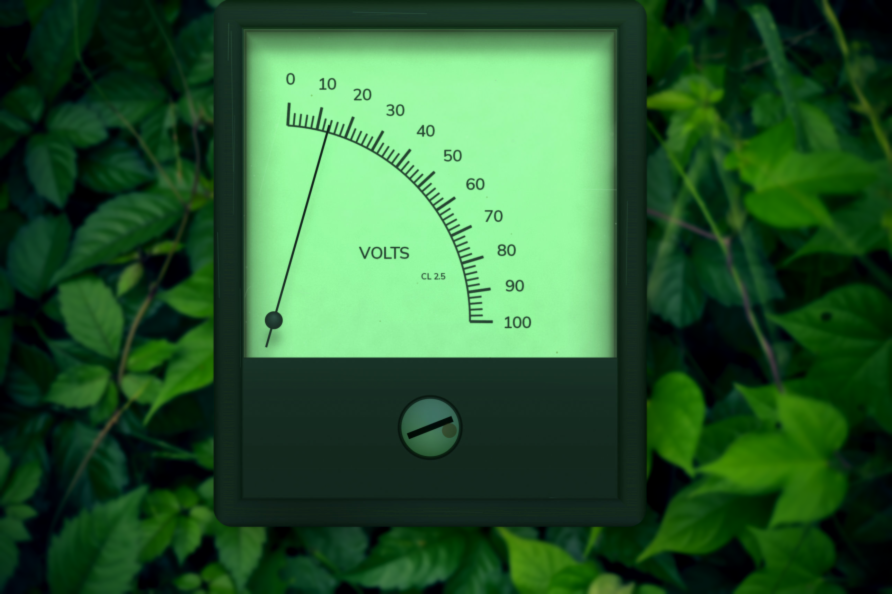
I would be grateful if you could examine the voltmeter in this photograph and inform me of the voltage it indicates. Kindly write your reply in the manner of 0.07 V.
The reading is 14 V
